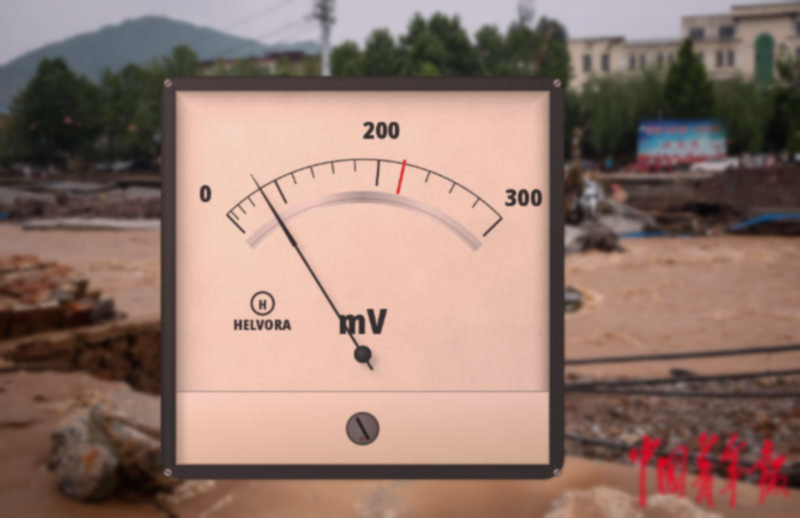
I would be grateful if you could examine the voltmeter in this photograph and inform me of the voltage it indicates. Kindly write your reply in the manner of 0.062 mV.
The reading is 80 mV
